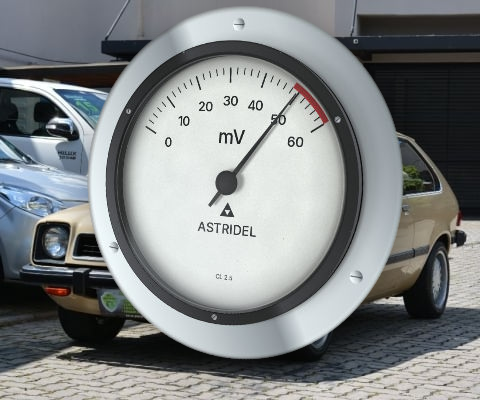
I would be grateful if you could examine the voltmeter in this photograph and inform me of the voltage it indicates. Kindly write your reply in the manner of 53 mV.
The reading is 50 mV
